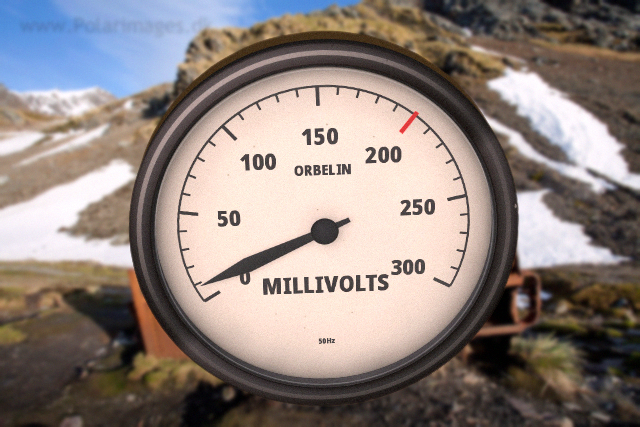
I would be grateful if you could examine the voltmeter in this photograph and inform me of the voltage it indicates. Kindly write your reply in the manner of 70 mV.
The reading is 10 mV
